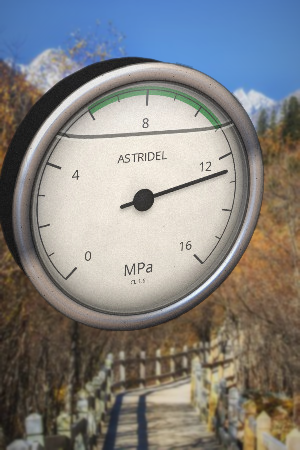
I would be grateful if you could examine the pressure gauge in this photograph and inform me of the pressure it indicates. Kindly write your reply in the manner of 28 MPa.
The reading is 12.5 MPa
